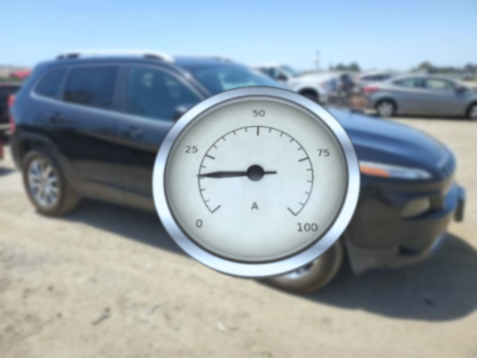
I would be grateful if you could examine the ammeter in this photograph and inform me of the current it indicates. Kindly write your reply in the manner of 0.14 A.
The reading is 15 A
